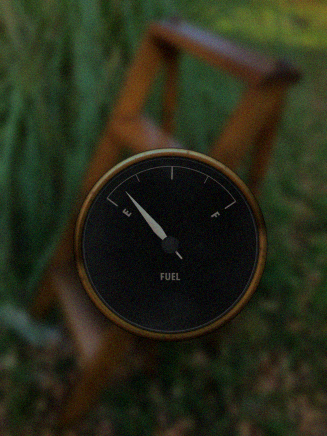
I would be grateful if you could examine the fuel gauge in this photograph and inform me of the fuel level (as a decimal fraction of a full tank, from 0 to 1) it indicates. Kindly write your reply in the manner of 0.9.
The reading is 0.125
